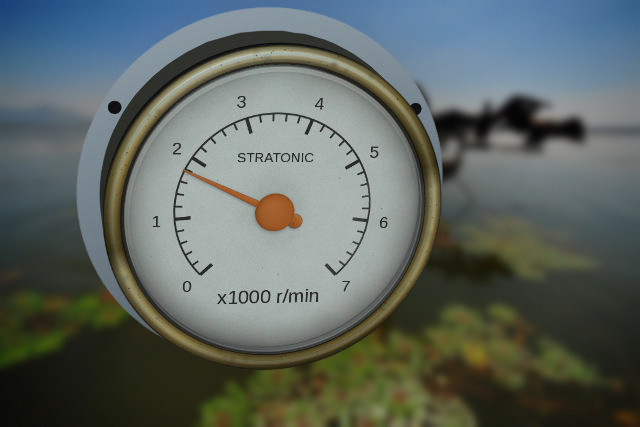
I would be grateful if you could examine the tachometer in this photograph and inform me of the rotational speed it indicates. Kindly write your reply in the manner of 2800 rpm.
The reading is 1800 rpm
